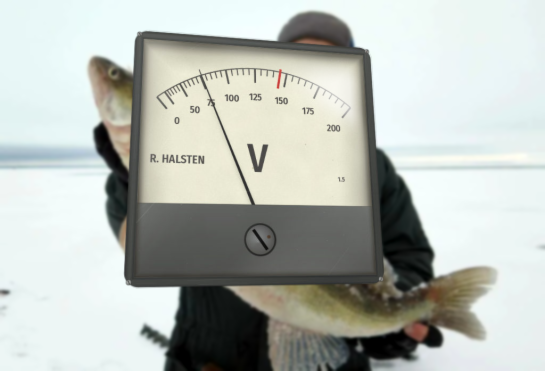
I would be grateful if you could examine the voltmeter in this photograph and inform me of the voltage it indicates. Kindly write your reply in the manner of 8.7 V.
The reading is 75 V
